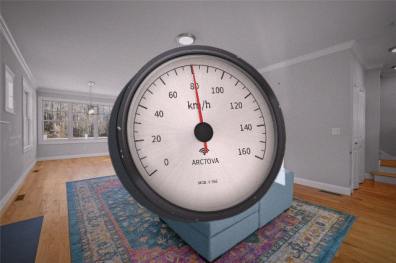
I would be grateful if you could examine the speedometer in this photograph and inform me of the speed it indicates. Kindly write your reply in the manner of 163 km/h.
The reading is 80 km/h
